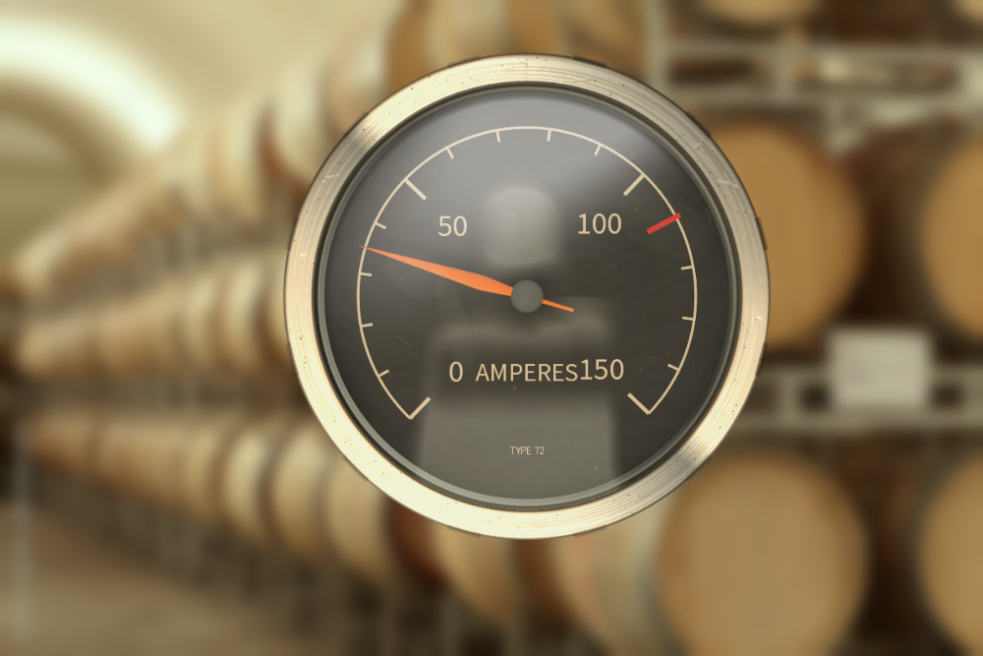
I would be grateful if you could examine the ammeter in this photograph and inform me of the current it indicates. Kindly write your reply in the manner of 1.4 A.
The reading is 35 A
